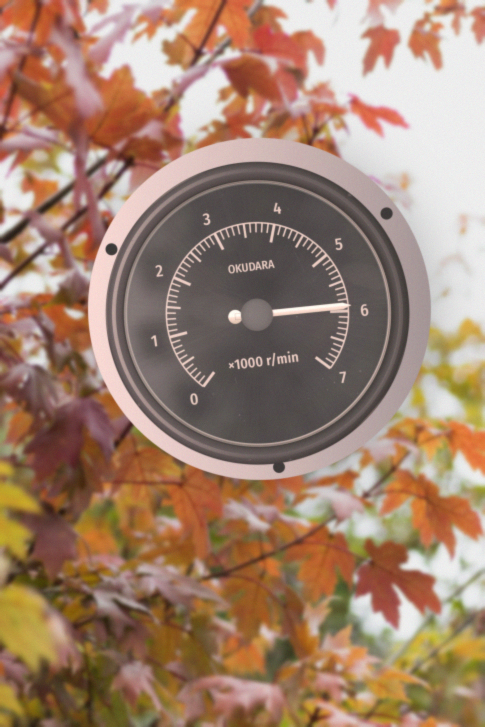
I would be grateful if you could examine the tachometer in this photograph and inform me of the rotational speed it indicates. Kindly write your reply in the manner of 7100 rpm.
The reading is 5900 rpm
